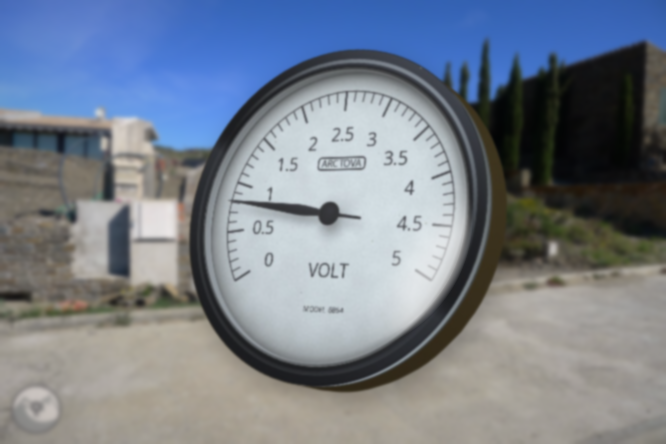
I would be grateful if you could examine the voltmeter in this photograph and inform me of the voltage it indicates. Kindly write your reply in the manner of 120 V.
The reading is 0.8 V
